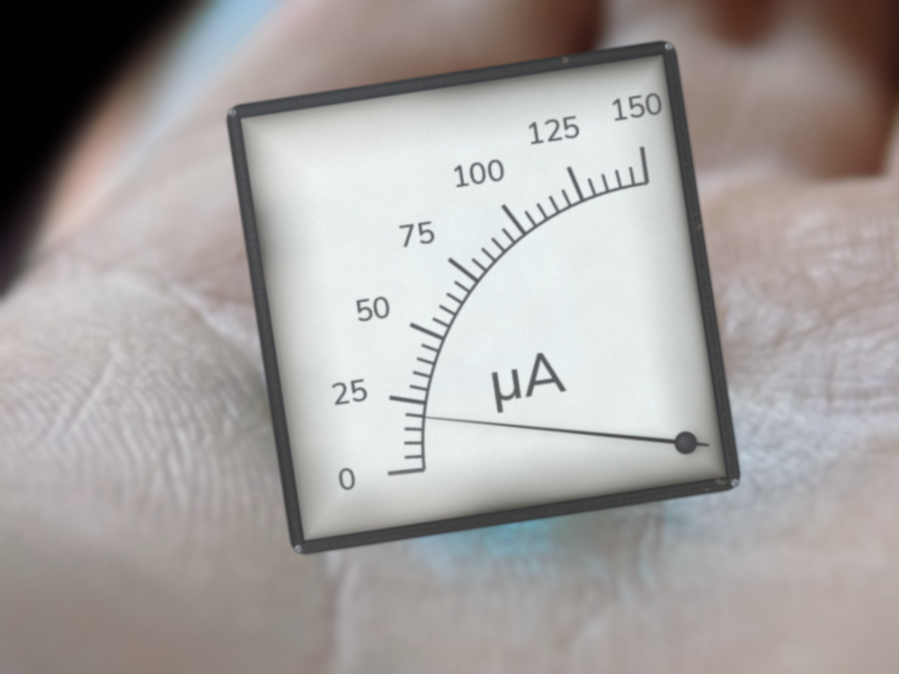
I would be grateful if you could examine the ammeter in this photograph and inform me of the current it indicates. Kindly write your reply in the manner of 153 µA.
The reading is 20 µA
